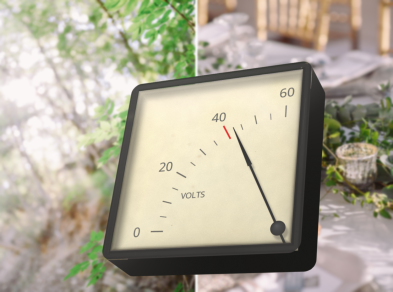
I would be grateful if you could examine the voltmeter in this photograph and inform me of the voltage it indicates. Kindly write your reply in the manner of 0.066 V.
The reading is 42.5 V
